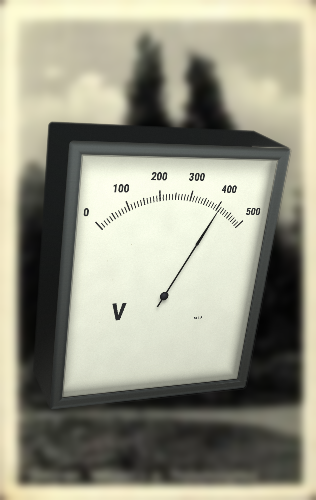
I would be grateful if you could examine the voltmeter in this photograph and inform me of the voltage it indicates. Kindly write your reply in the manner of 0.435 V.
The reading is 400 V
